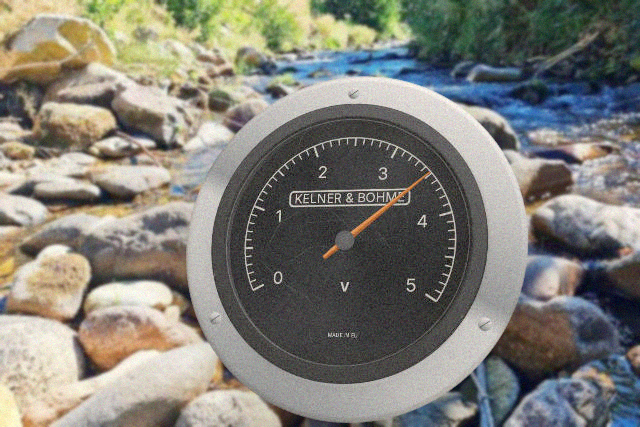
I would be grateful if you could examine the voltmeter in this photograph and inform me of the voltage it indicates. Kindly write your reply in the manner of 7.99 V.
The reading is 3.5 V
